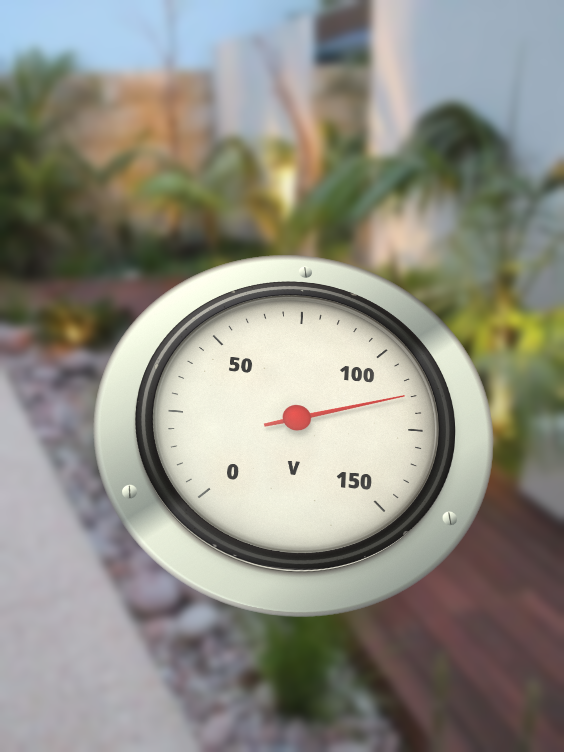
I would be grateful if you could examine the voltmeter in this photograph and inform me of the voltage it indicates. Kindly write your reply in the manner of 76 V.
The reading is 115 V
